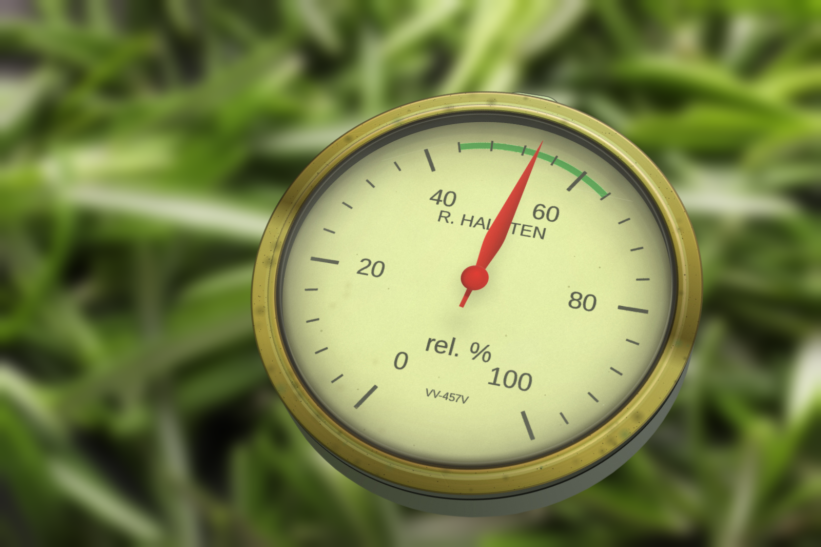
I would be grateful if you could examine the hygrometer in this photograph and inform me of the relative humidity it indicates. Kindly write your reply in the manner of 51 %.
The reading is 54 %
